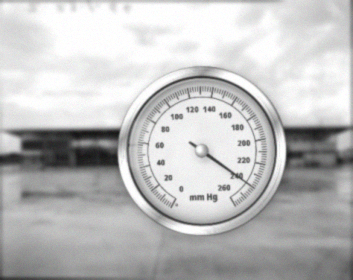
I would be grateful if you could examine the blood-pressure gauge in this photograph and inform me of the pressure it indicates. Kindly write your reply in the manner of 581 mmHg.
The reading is 240 mmHg
